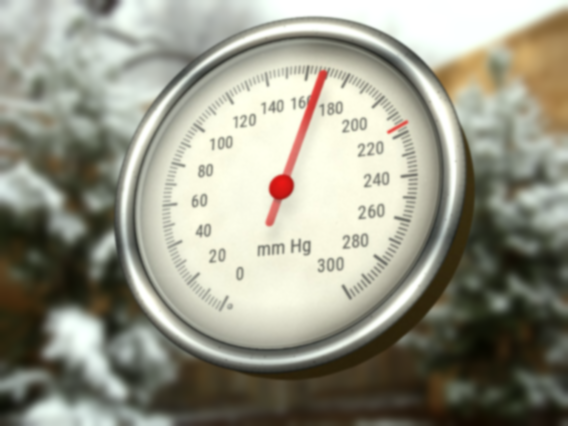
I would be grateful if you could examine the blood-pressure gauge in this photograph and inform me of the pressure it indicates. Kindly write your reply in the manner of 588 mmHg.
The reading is 170 mmHg
